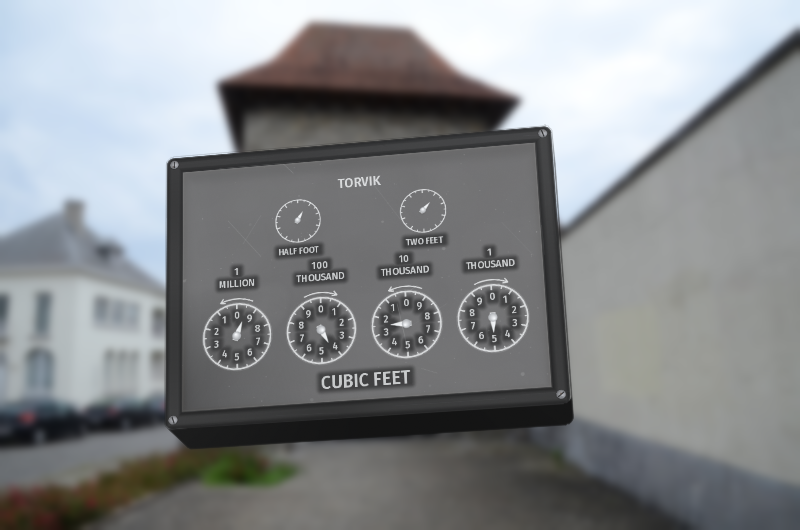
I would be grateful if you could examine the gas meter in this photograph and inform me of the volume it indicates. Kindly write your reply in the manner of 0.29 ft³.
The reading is 942500 ft³
